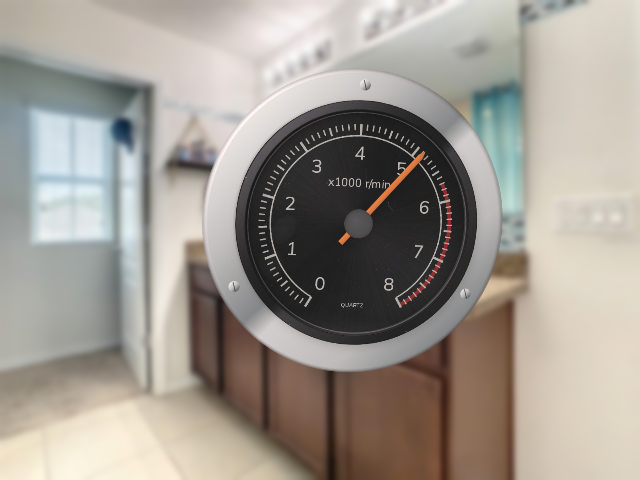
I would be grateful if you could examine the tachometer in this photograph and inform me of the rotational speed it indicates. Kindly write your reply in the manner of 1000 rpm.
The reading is 5100 rpm
